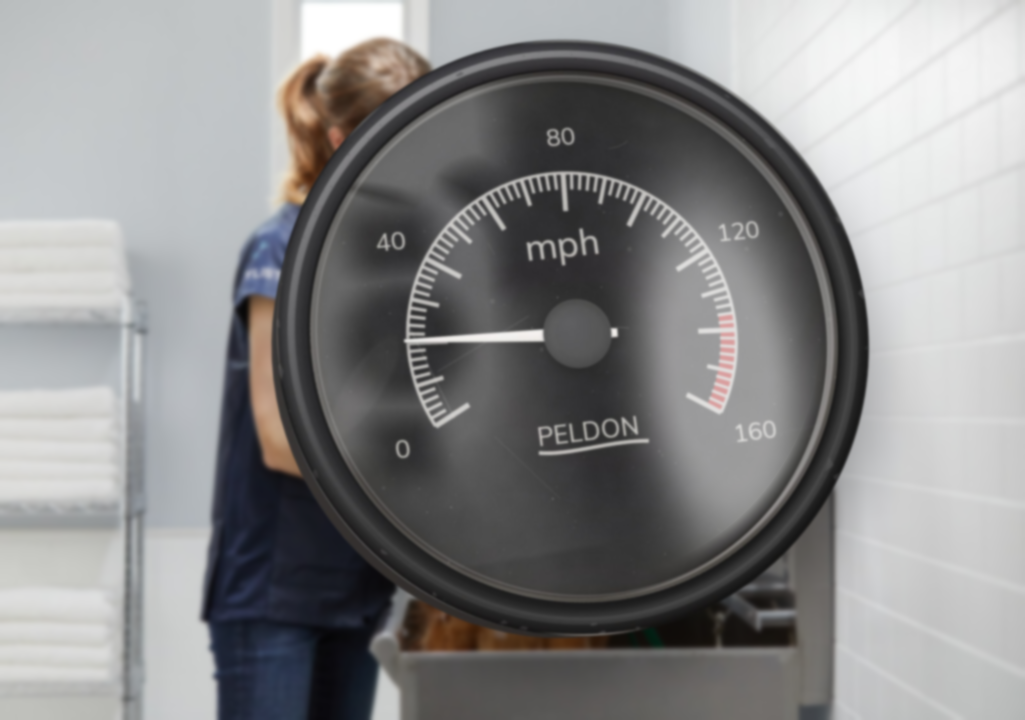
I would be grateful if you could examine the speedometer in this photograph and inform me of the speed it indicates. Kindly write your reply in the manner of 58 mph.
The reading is 20 mph
